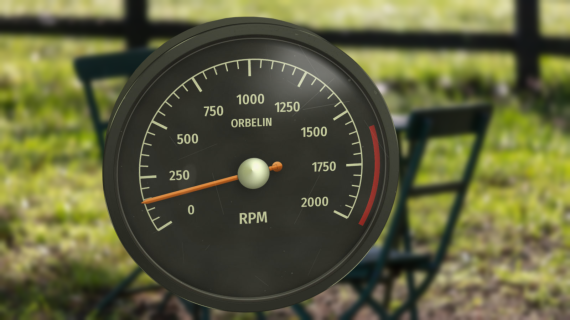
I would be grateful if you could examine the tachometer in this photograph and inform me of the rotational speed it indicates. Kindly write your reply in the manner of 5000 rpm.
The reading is 150 rpm
